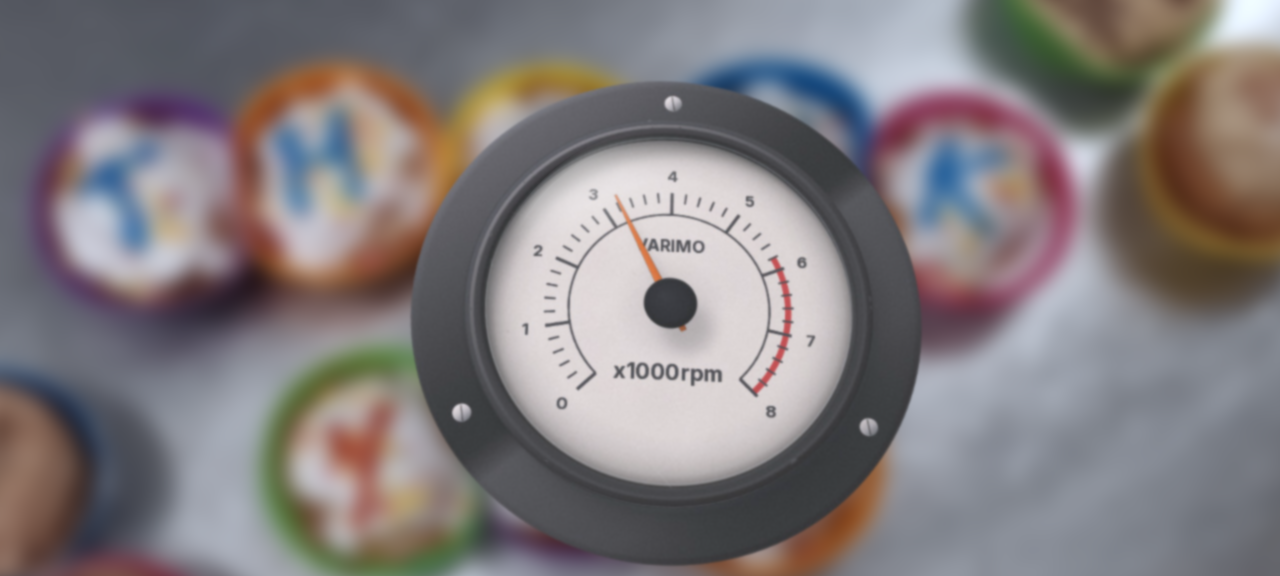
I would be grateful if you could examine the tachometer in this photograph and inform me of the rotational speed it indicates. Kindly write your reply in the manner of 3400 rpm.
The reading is 3200 rpm
